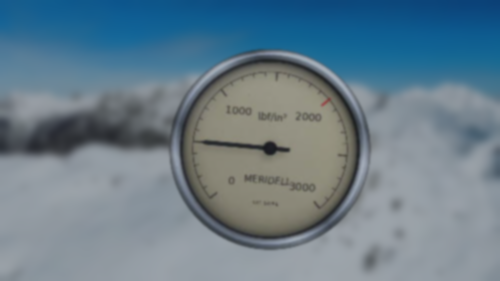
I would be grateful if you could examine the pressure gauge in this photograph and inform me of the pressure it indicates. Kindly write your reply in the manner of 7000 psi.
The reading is 500 psi
